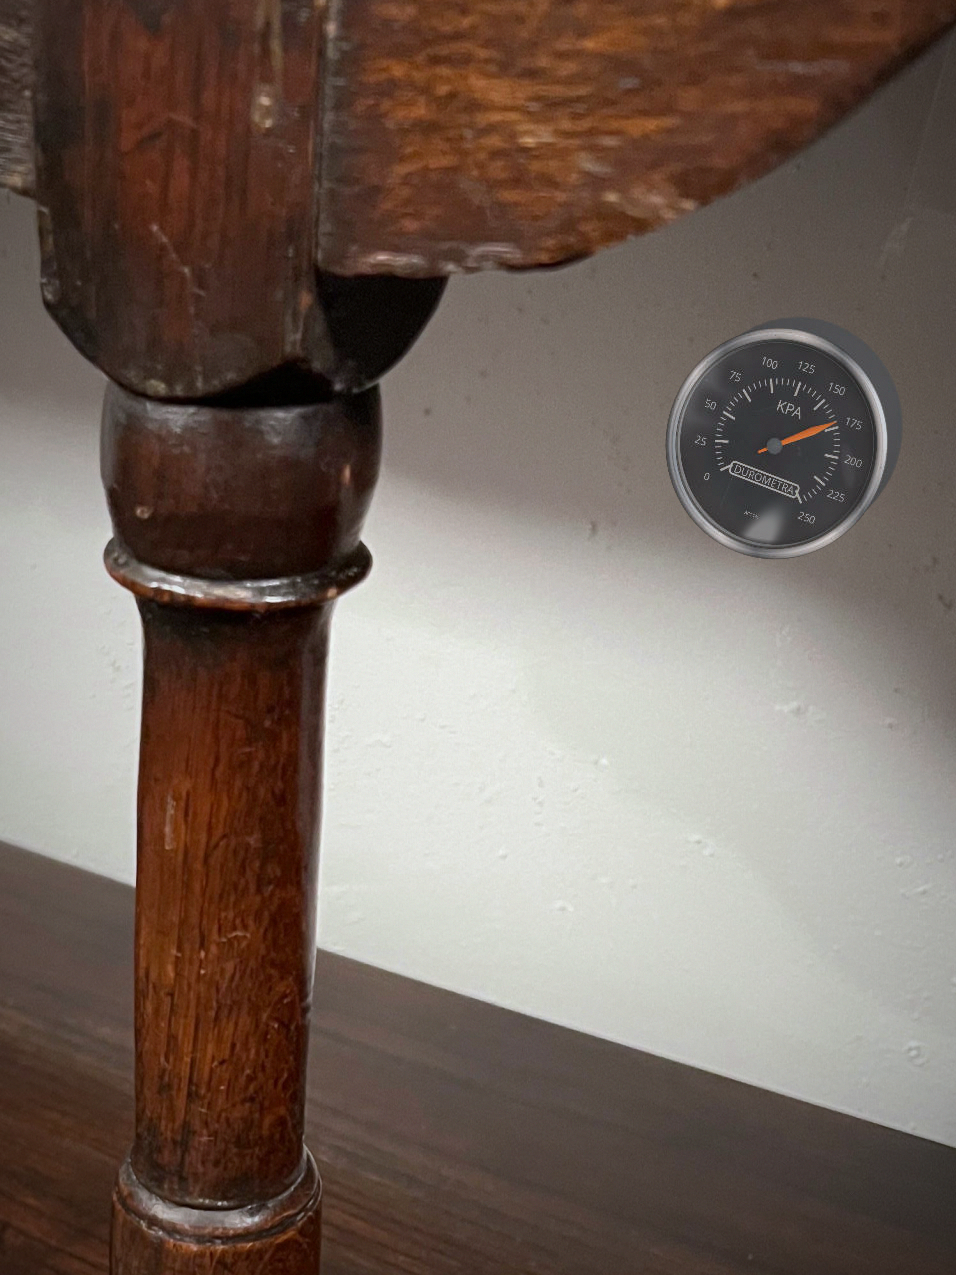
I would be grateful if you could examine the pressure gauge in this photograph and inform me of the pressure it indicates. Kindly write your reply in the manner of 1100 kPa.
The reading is 170 kPa
